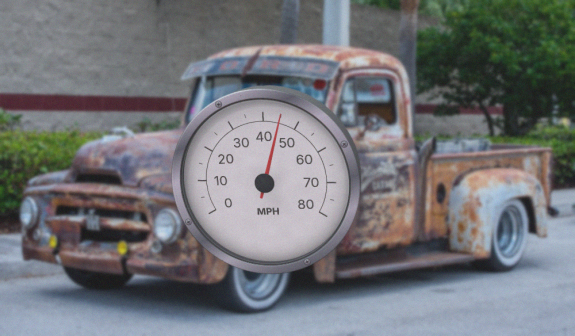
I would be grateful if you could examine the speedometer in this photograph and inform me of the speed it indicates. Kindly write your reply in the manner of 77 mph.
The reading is 45 mph
